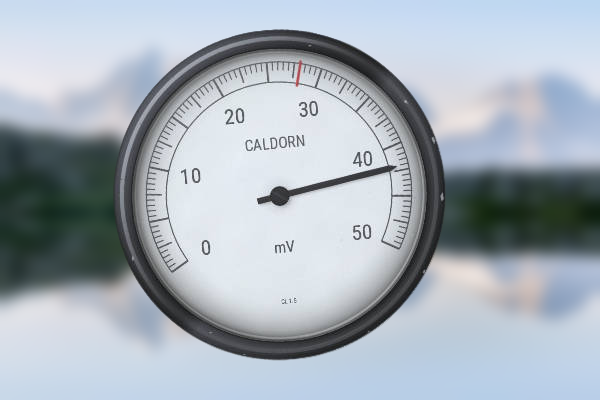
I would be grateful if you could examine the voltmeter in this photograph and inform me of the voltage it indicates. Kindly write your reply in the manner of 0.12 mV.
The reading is 42 mV
